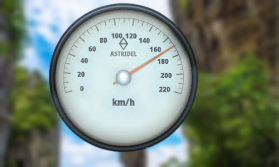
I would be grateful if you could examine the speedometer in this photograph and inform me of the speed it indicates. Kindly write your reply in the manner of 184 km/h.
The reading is 170 km/h
